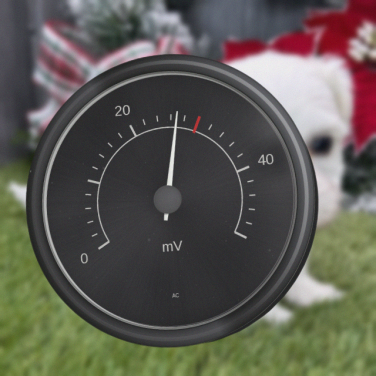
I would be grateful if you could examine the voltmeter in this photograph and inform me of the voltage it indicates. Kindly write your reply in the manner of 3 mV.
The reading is 27 mV
